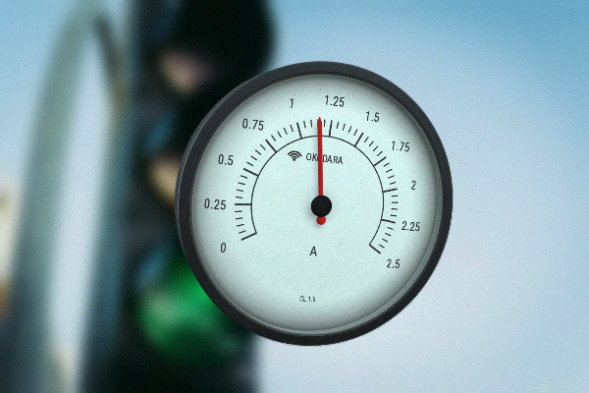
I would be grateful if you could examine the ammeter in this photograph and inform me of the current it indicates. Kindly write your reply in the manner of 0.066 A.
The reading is 1.15 A
